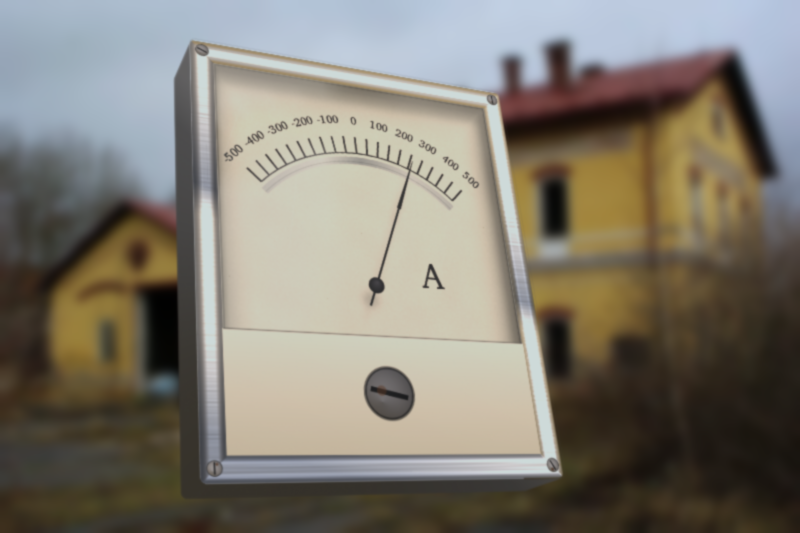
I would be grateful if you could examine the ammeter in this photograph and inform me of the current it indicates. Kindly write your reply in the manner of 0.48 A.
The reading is 250 A
